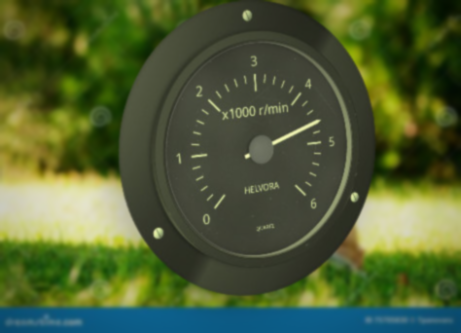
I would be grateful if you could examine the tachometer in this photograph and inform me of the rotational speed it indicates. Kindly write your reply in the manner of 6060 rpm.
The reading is 4600 rpm
